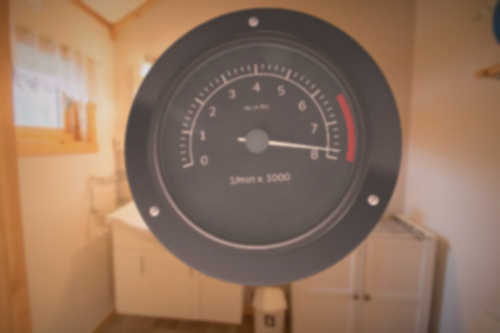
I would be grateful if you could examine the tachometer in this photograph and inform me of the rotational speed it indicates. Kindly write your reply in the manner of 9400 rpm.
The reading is 7800 rpm
